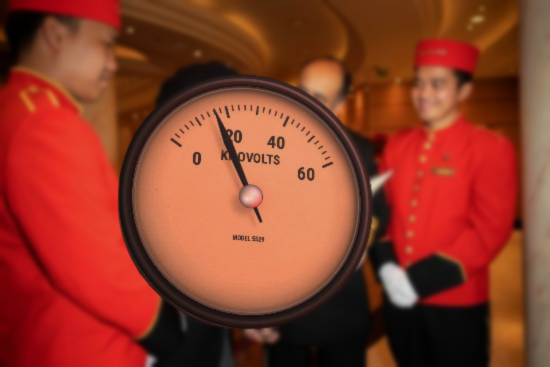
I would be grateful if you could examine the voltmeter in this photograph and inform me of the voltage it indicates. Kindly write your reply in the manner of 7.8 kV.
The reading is 16 kV
